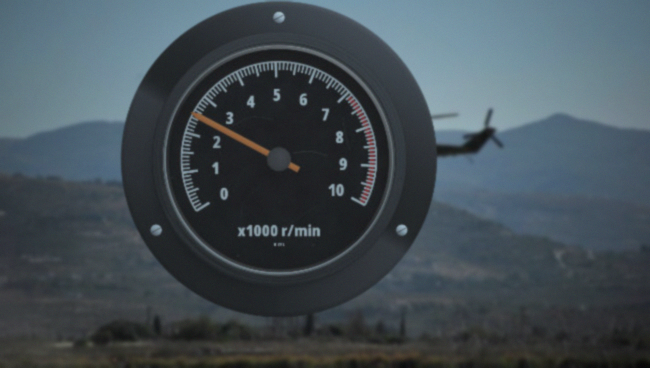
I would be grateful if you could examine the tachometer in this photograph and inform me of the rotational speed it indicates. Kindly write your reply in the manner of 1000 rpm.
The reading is 2500 rpm
